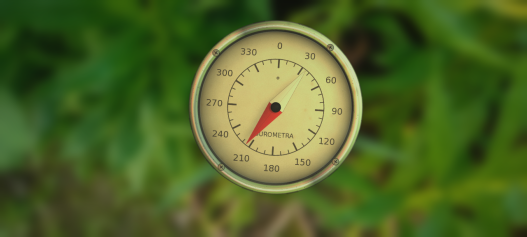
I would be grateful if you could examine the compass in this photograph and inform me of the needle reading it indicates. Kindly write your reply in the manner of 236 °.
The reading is 215 °
